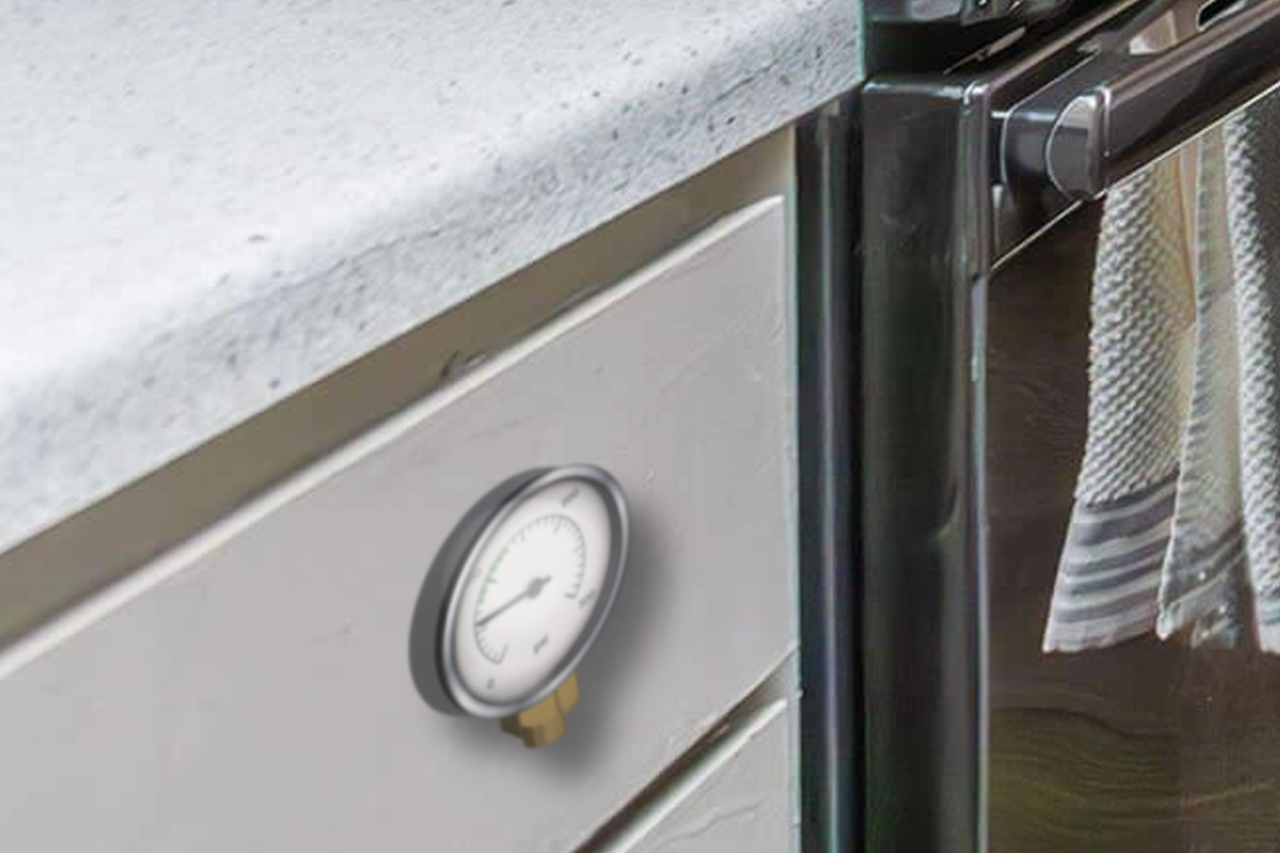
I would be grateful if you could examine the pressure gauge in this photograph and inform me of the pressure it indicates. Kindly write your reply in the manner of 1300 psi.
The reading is 60 psi
